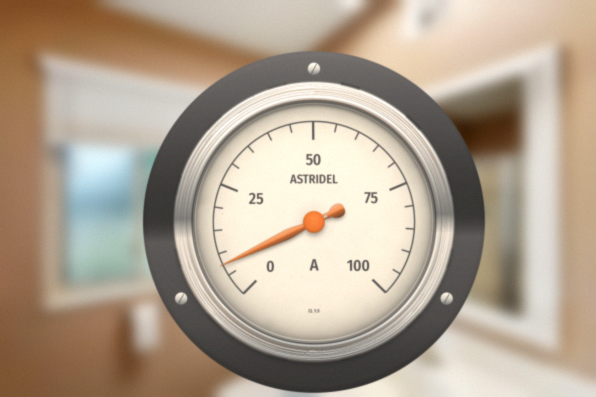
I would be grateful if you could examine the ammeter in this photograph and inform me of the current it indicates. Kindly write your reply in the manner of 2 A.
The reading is 7.5 A
